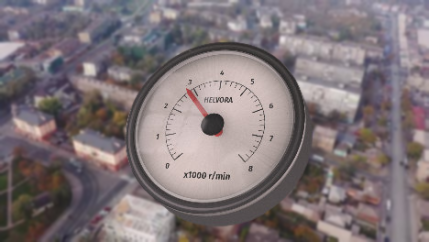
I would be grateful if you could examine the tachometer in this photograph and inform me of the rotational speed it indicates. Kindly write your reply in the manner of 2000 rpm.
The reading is 2800 rpm
